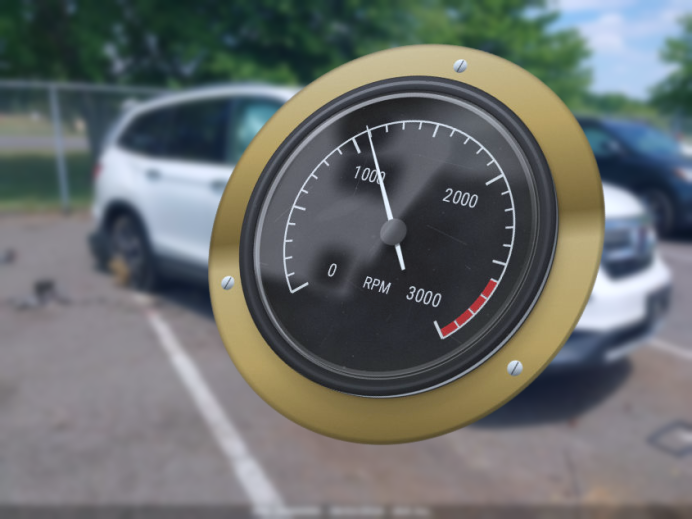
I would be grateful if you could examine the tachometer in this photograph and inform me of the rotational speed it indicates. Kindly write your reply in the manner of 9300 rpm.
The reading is 1100 rpm
